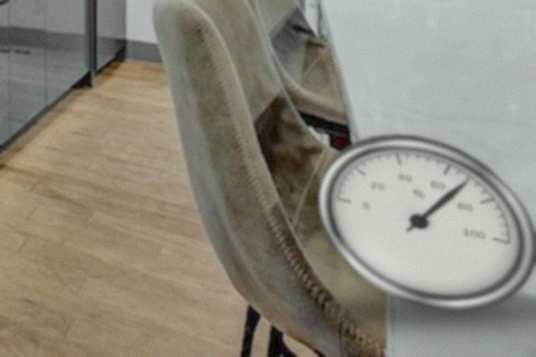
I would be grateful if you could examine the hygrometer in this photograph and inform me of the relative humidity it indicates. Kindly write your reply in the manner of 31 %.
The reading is 68 %
